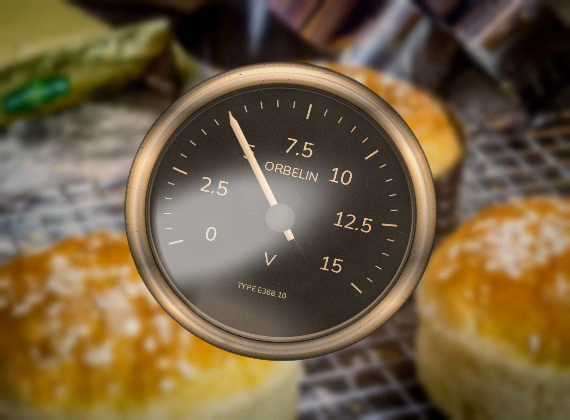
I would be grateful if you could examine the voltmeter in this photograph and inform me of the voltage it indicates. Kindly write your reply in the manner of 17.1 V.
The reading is 5 V
